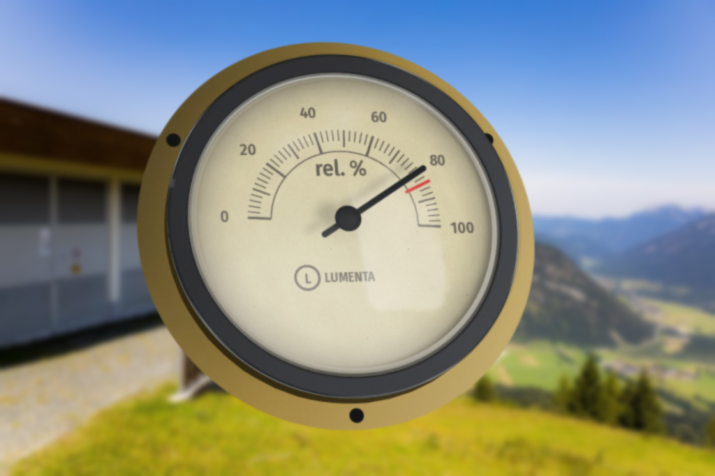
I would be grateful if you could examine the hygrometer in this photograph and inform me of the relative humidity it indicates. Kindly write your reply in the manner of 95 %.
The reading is 80 %
